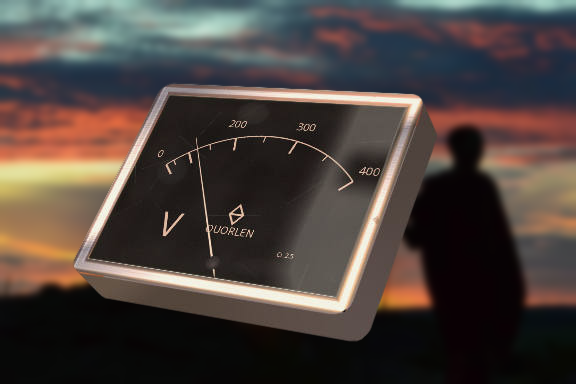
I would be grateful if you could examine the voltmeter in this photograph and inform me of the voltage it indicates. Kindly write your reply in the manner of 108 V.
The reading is 125 V
